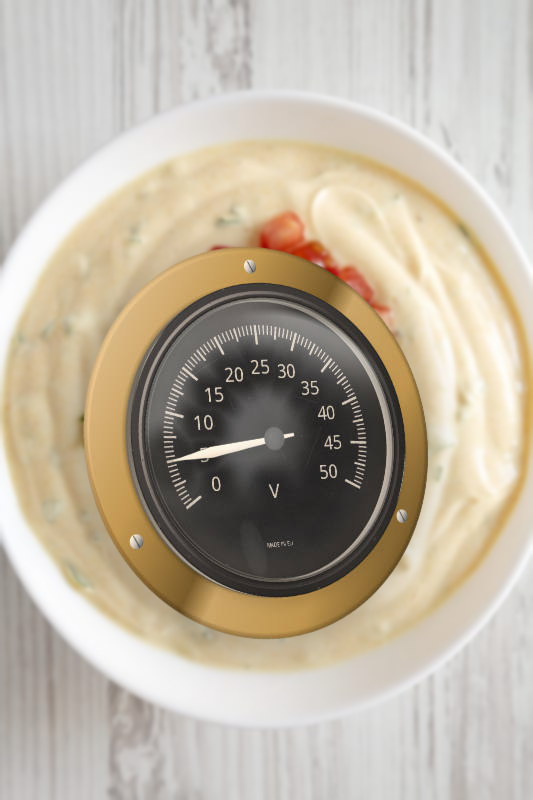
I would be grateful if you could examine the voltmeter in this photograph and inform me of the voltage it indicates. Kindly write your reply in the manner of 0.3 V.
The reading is 5 V
